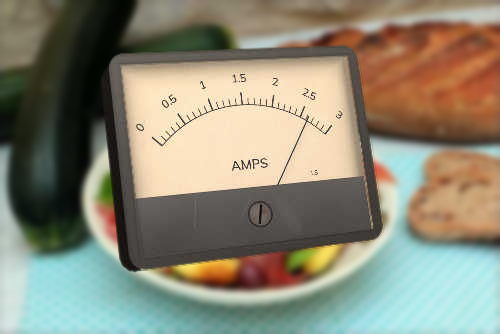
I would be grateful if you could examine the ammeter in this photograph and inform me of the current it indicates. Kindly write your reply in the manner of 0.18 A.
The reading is 2.6 A
